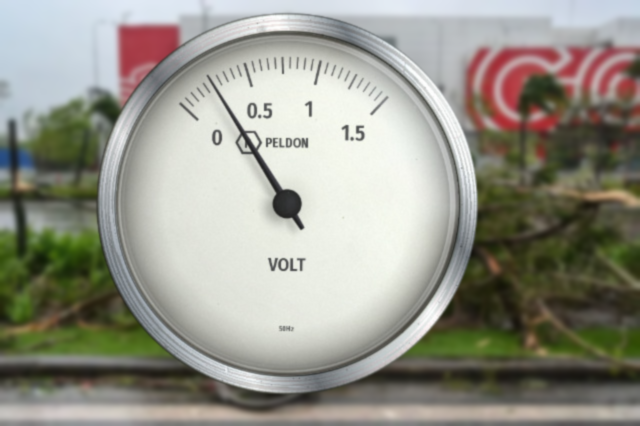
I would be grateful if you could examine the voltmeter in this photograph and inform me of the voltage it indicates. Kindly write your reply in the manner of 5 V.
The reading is 0.25 V
